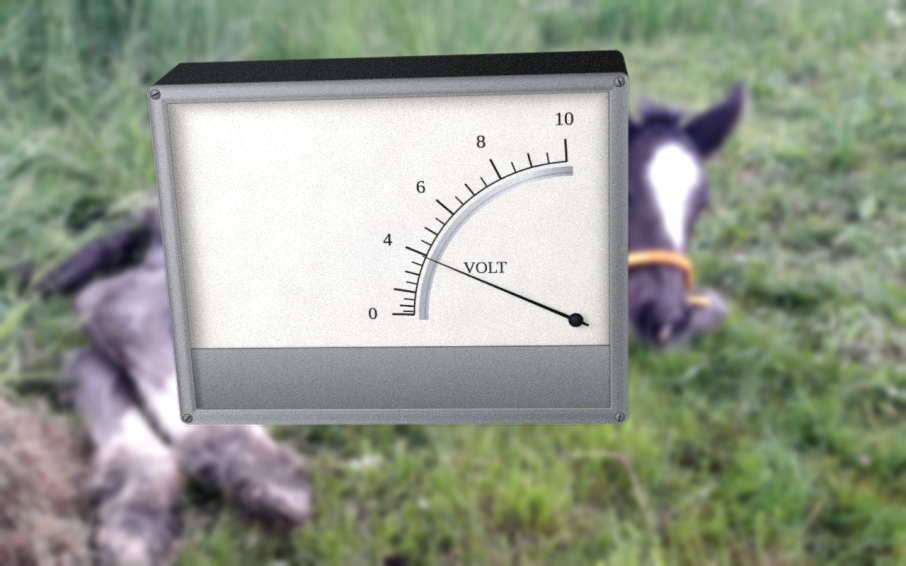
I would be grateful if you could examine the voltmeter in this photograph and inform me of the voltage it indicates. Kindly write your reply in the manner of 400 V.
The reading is 4 V
